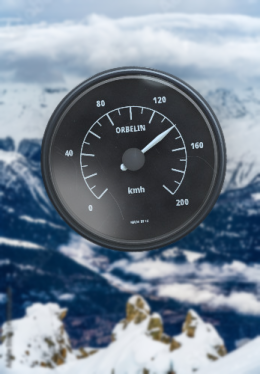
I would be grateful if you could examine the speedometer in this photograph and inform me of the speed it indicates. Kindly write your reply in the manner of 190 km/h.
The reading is 140 km/h
